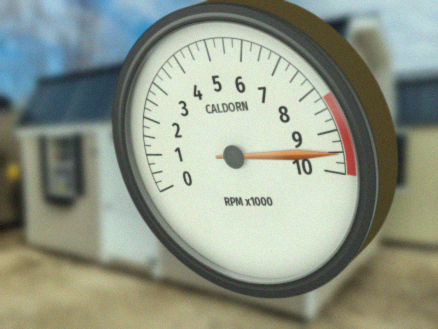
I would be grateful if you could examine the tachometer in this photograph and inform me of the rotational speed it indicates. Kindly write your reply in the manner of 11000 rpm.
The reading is 9500 rpm
